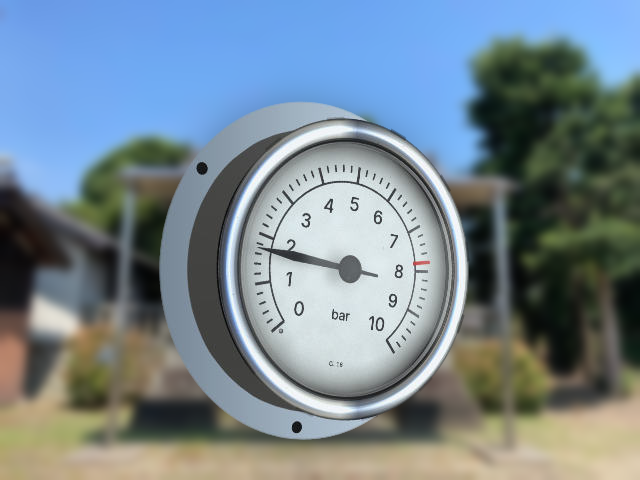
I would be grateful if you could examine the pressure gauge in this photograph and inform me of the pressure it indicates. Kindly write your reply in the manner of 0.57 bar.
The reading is 1.7 bar
